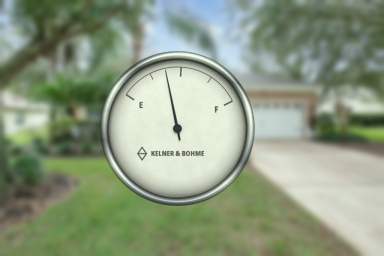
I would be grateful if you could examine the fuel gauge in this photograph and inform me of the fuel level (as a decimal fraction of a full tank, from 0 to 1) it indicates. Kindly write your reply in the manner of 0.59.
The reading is 0.375
